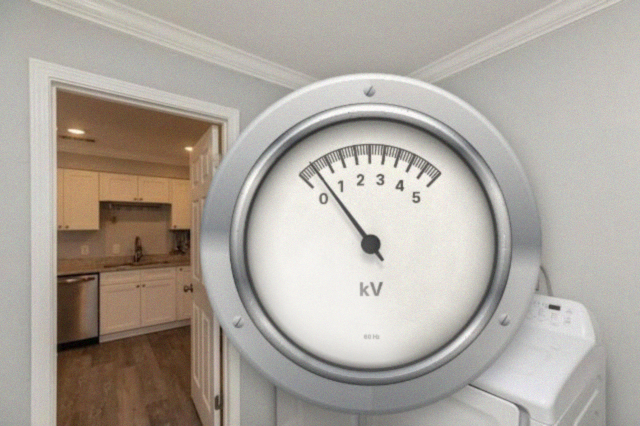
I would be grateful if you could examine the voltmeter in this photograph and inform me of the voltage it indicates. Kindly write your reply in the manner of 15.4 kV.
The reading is 0.5 kV
